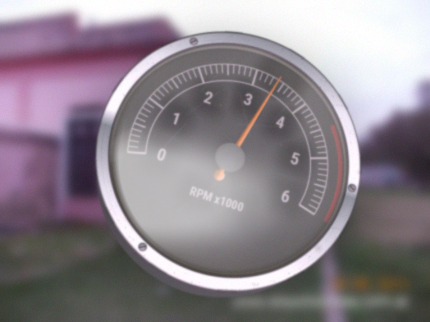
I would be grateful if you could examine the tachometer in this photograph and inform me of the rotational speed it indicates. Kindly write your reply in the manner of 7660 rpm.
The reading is 3400 rpm
